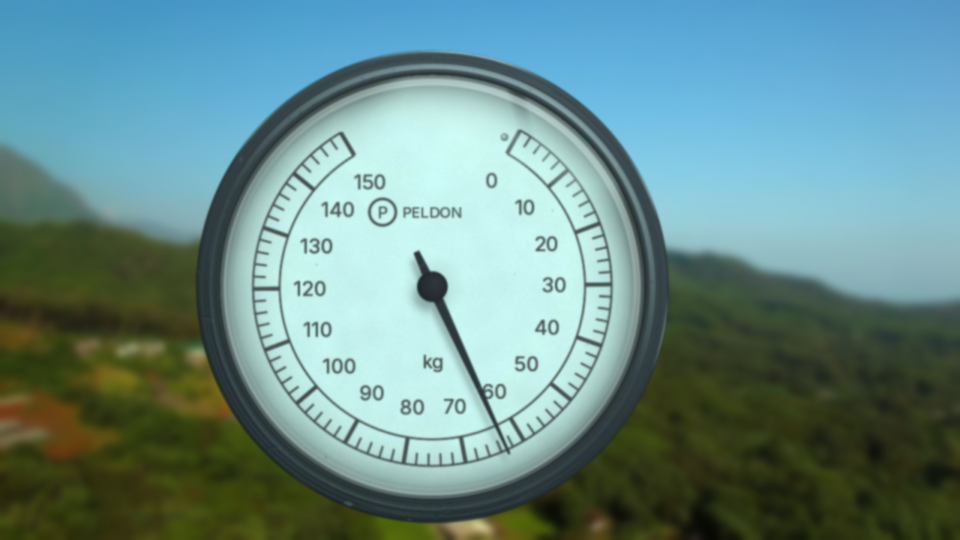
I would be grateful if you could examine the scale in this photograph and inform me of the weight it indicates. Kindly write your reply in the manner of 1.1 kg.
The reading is 63 kg
